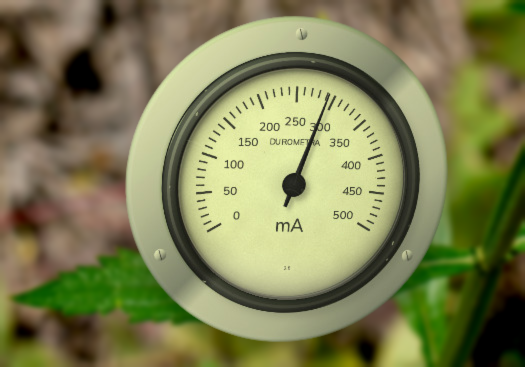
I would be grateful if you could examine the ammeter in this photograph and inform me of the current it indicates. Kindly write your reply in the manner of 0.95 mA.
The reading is 290 mA
